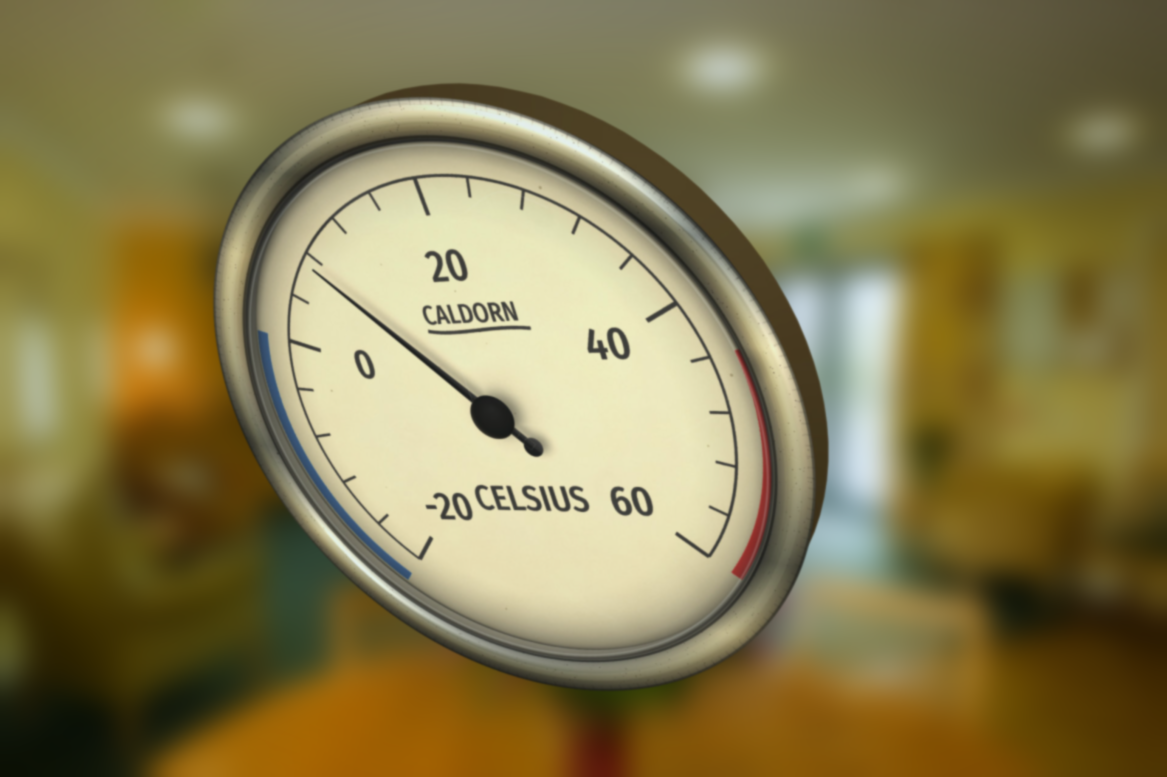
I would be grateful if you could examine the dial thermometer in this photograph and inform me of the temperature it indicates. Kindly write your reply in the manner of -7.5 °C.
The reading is 8 °C
